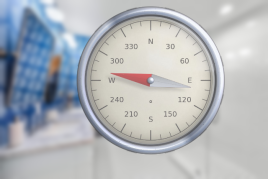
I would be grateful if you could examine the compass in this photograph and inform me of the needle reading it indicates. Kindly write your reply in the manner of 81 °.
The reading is 280 °
